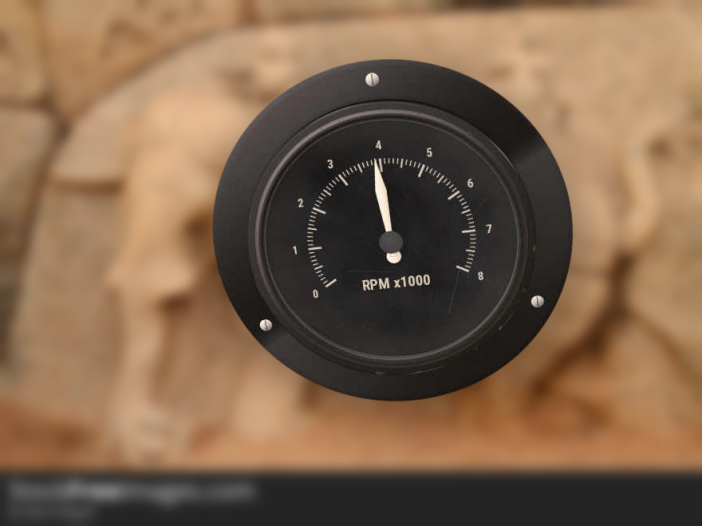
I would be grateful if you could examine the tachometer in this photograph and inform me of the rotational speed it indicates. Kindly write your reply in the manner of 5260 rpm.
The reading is 3900 rpm
